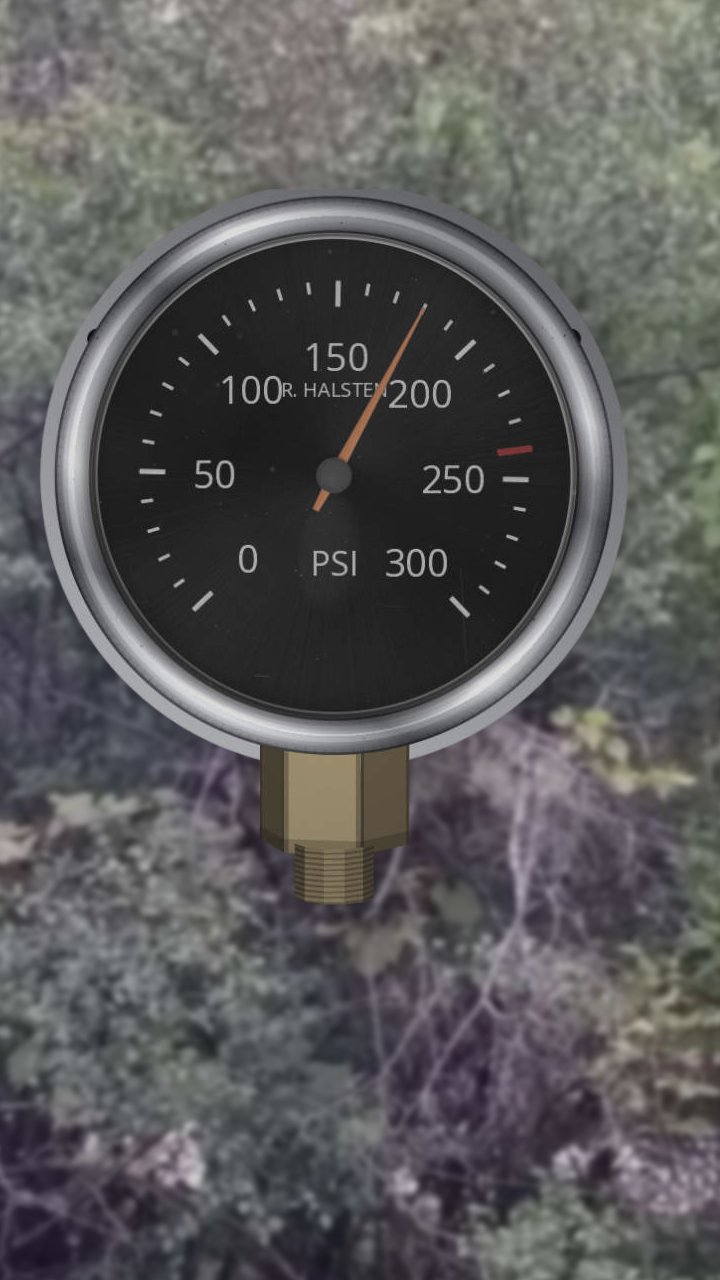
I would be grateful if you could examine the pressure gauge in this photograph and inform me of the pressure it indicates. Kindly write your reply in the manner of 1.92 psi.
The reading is 180 psi
